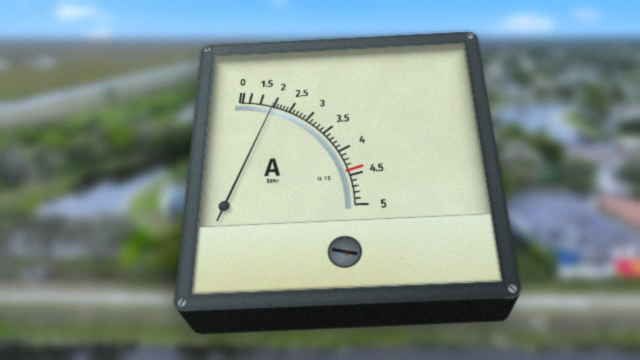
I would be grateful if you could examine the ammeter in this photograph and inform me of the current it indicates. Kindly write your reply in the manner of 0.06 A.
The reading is 2 A
